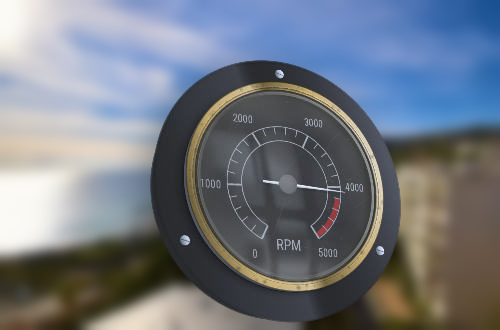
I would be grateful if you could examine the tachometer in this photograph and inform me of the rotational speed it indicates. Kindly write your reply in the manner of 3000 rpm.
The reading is 4100 rpm
